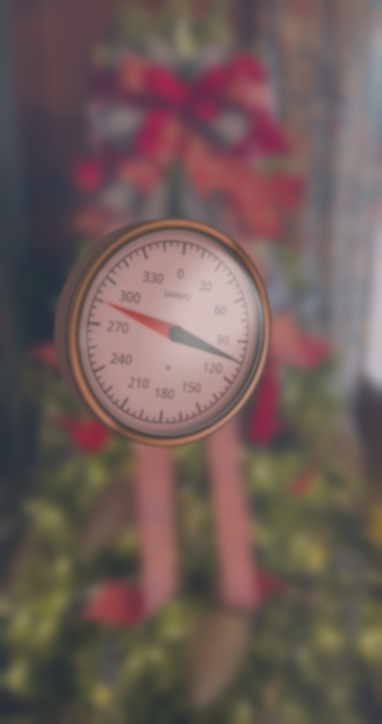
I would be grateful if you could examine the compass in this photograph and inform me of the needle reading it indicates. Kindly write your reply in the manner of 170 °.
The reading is 285 °
